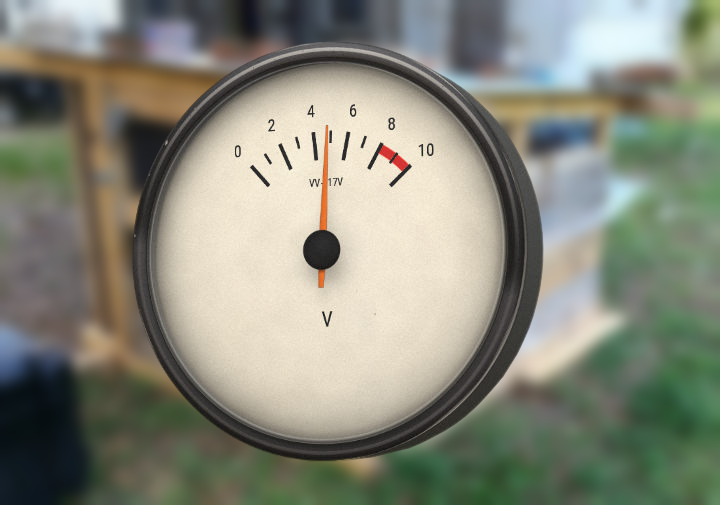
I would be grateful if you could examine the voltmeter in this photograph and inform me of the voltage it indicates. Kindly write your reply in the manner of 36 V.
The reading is 5 V
